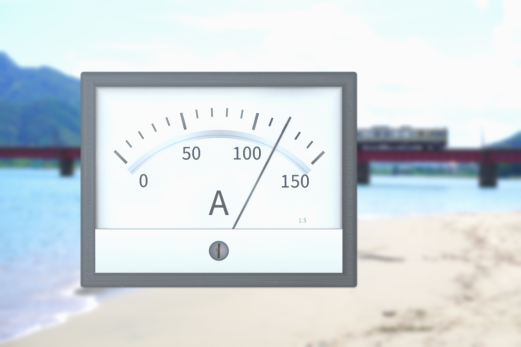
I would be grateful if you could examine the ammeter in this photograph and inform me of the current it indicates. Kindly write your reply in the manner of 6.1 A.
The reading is 120 A
